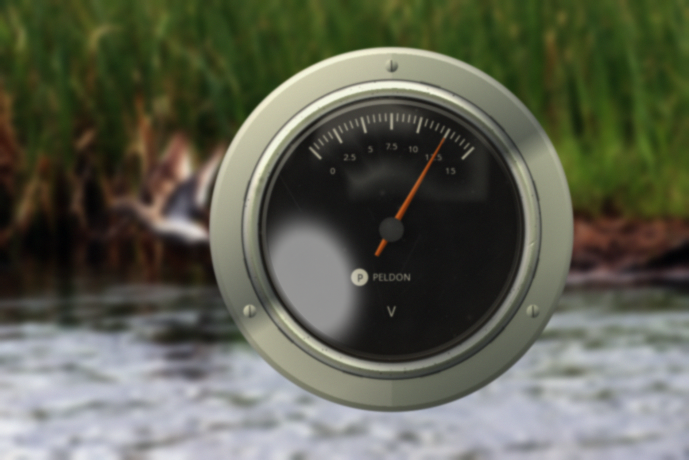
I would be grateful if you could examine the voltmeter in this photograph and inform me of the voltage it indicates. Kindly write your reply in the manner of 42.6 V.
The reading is 12.5 V
